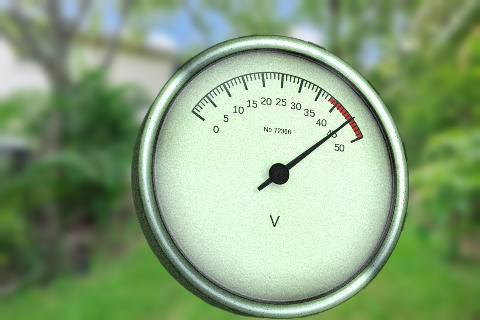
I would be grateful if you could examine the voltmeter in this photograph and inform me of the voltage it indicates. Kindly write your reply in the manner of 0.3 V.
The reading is 45 V
